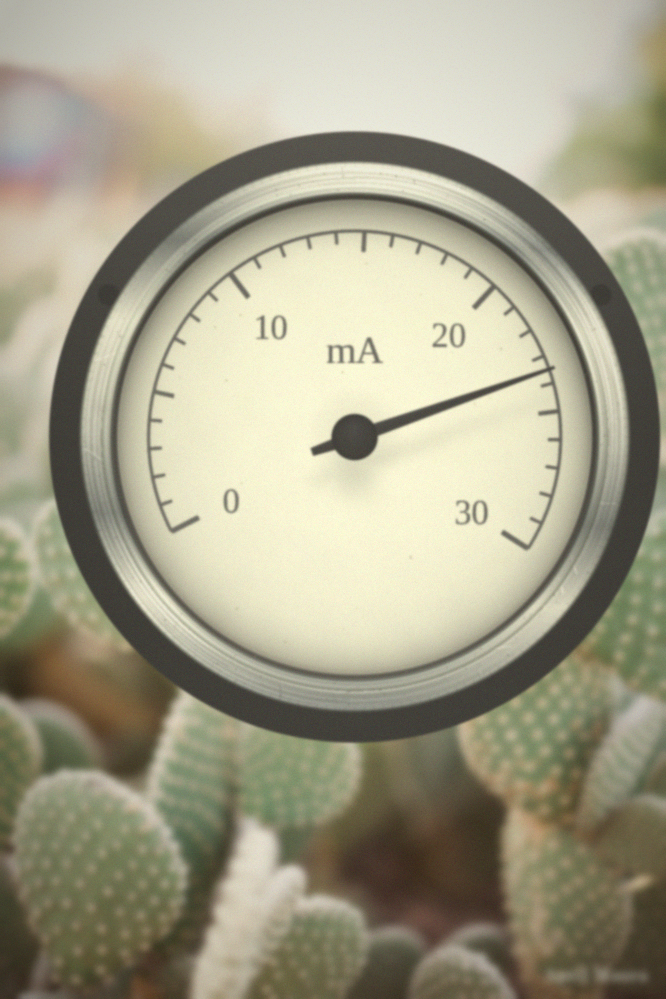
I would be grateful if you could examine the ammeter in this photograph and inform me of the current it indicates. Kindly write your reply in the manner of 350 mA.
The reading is 23.5 mA
